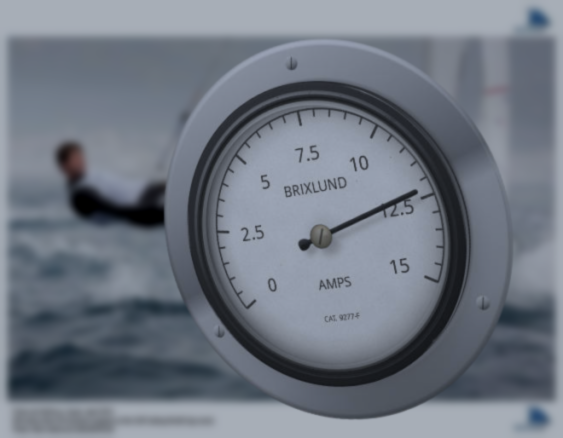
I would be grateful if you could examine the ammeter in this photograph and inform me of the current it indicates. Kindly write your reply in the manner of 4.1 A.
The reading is 12.25 A
